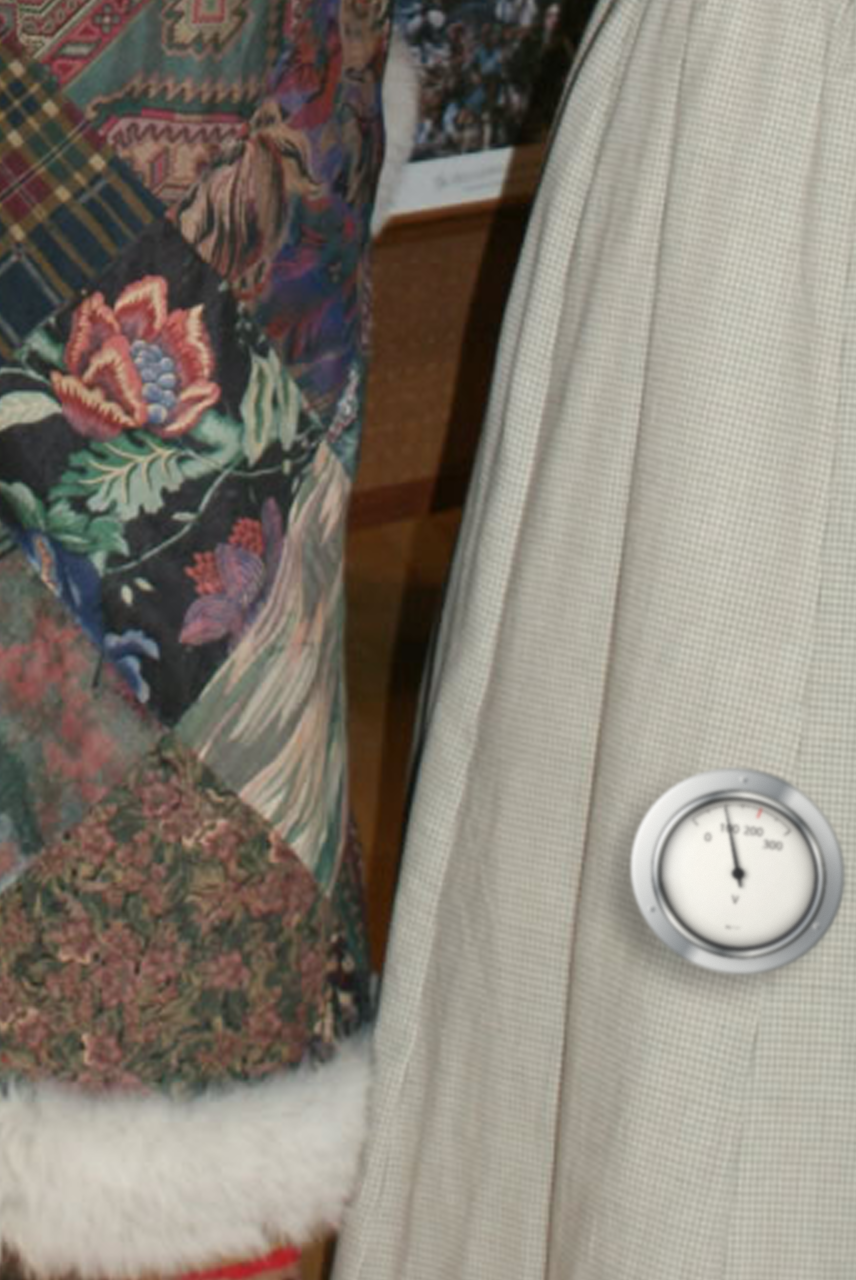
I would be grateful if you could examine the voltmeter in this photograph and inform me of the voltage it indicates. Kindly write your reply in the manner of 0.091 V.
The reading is 100 V
